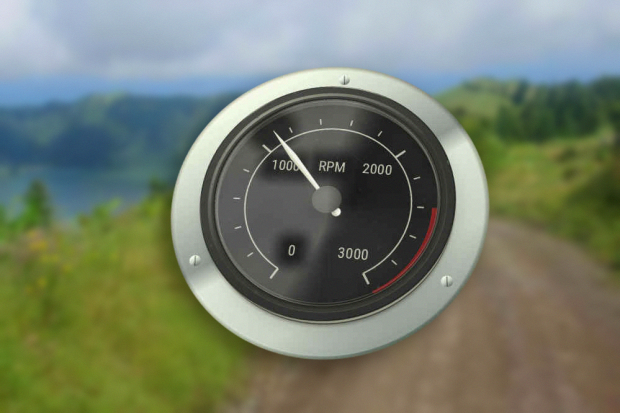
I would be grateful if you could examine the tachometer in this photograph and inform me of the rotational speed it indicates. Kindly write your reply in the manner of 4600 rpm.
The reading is 1100 rpm
